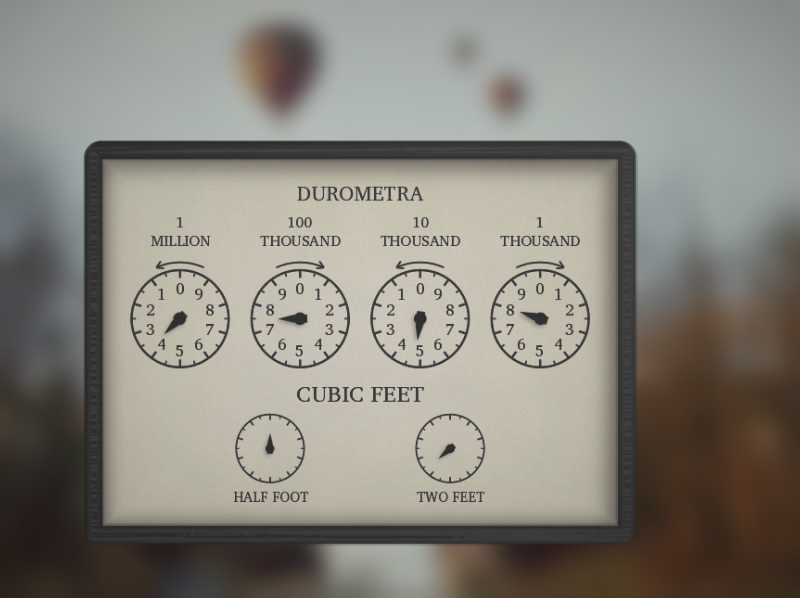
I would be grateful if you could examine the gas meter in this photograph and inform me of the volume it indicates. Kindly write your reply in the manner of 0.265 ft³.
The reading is 374800 ft³
